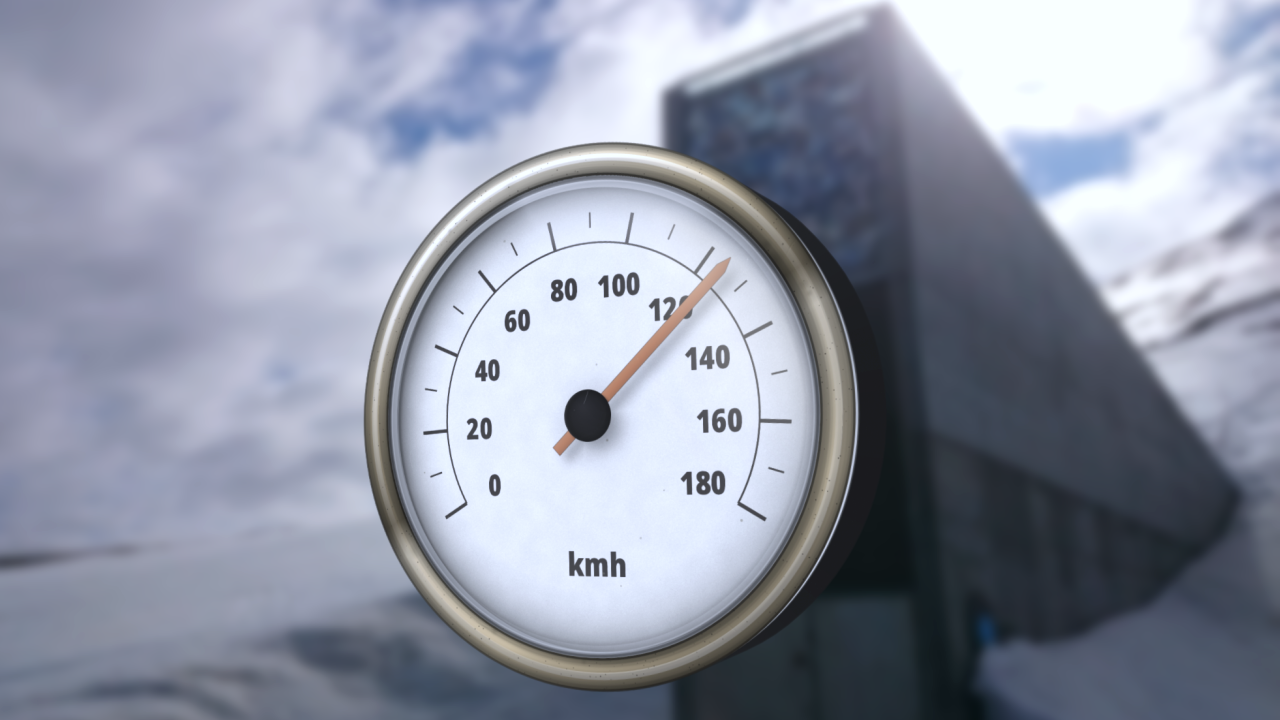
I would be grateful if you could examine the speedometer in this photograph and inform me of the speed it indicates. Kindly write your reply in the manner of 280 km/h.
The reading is 125 km/h
